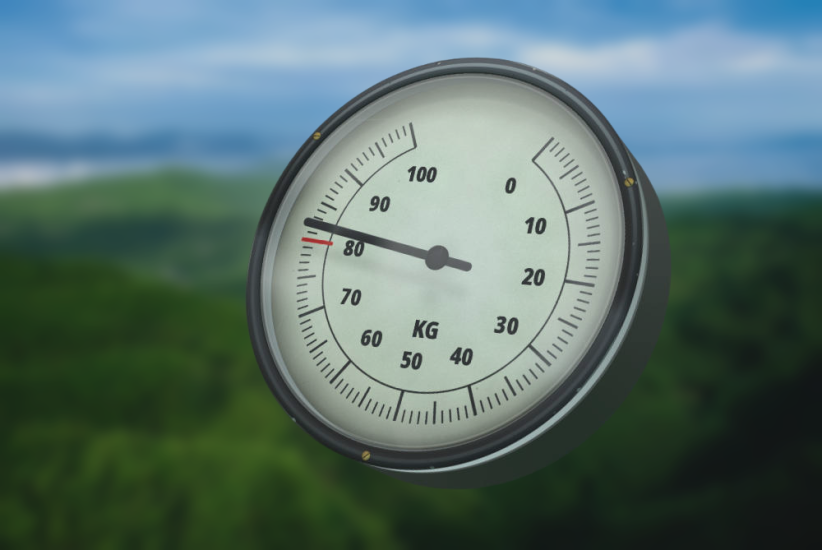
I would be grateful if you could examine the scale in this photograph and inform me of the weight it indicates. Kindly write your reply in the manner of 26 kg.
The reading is 82 kg
